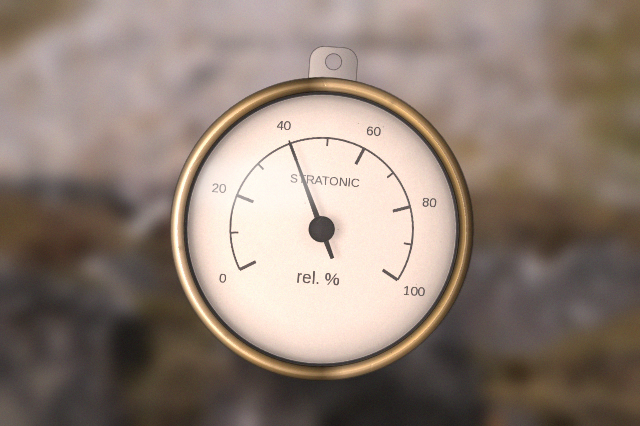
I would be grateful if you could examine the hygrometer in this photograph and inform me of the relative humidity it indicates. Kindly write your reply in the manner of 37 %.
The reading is 40 %
